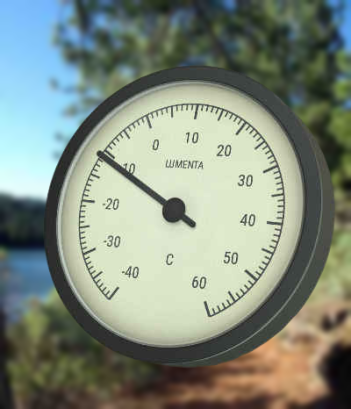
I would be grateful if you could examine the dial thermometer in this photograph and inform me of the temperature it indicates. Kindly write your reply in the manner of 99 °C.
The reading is -11 °C
